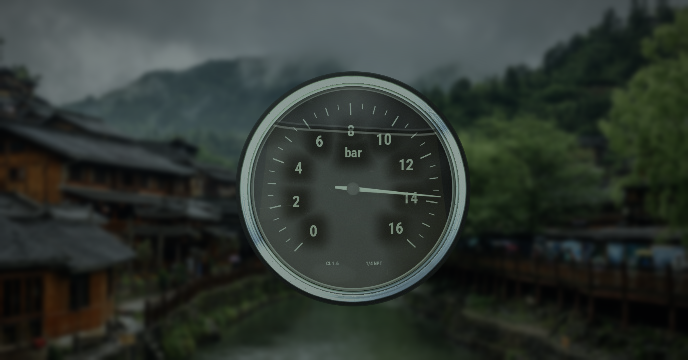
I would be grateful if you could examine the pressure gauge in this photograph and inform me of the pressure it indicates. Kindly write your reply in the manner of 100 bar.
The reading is 13.75 bar
